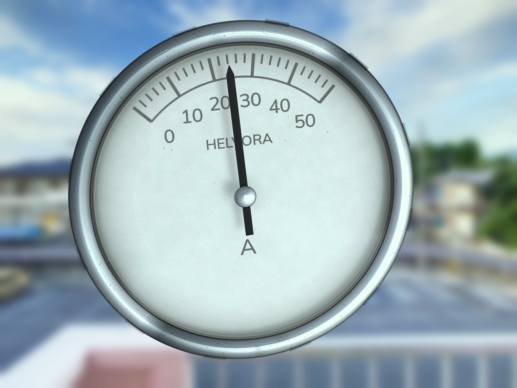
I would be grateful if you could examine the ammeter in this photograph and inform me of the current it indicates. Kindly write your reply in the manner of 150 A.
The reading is 24 A
